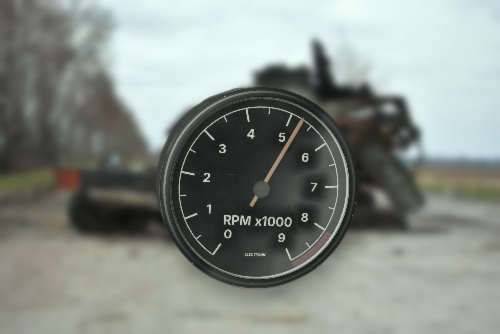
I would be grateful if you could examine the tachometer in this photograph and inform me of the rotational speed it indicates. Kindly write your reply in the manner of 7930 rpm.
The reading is 5250 rpm
